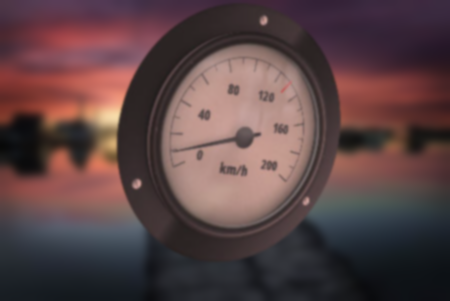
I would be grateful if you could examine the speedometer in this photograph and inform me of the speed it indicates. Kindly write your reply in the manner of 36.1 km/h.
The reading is 10 km/h
